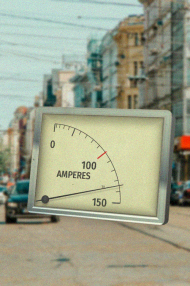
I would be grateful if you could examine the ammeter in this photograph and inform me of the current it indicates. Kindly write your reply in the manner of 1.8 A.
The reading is 135 A
